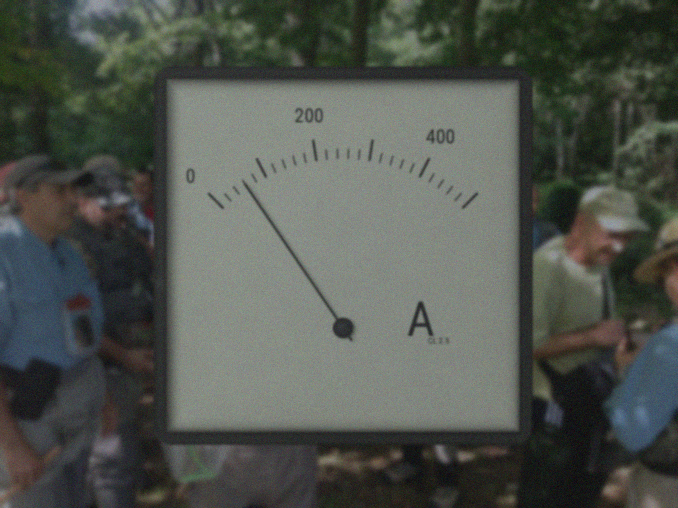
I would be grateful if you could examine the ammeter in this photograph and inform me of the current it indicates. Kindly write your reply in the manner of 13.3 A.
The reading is 60 A
